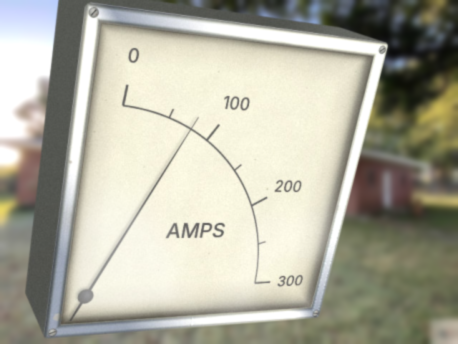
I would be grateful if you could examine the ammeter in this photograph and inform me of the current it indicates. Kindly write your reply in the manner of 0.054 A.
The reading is 75 A
